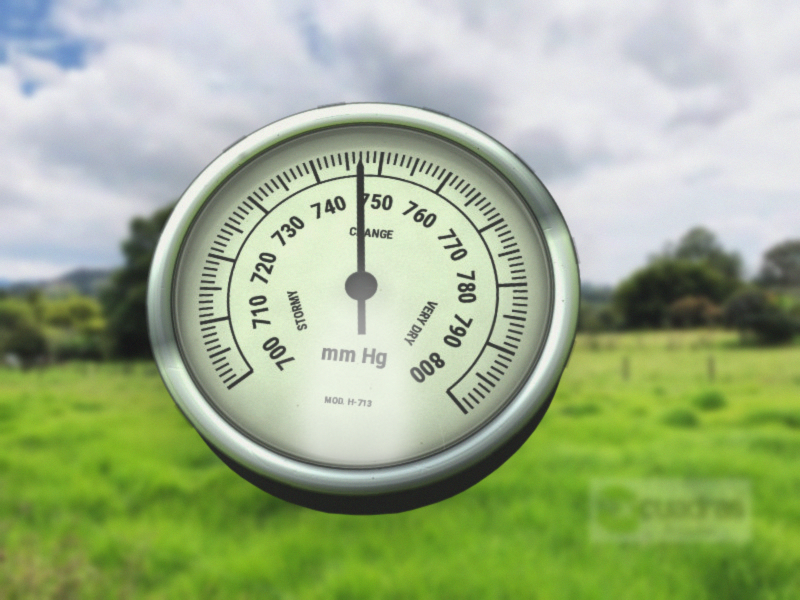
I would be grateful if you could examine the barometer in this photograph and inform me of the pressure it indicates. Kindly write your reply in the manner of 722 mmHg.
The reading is 747 mmHg
